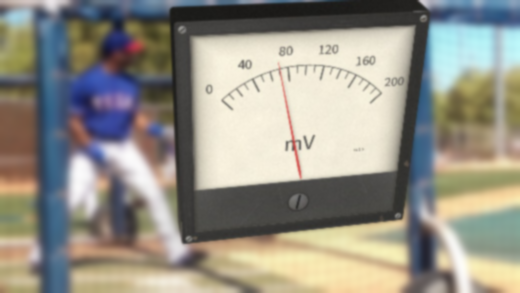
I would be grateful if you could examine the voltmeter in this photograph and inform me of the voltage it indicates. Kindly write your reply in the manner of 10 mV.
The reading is 70 mV
